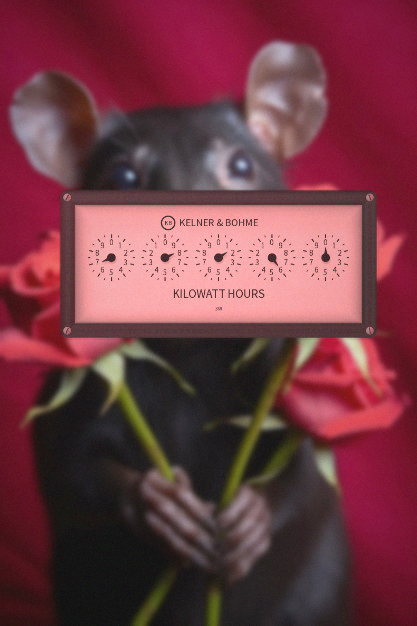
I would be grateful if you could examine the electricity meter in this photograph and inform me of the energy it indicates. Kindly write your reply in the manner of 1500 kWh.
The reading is 68160 kWh
